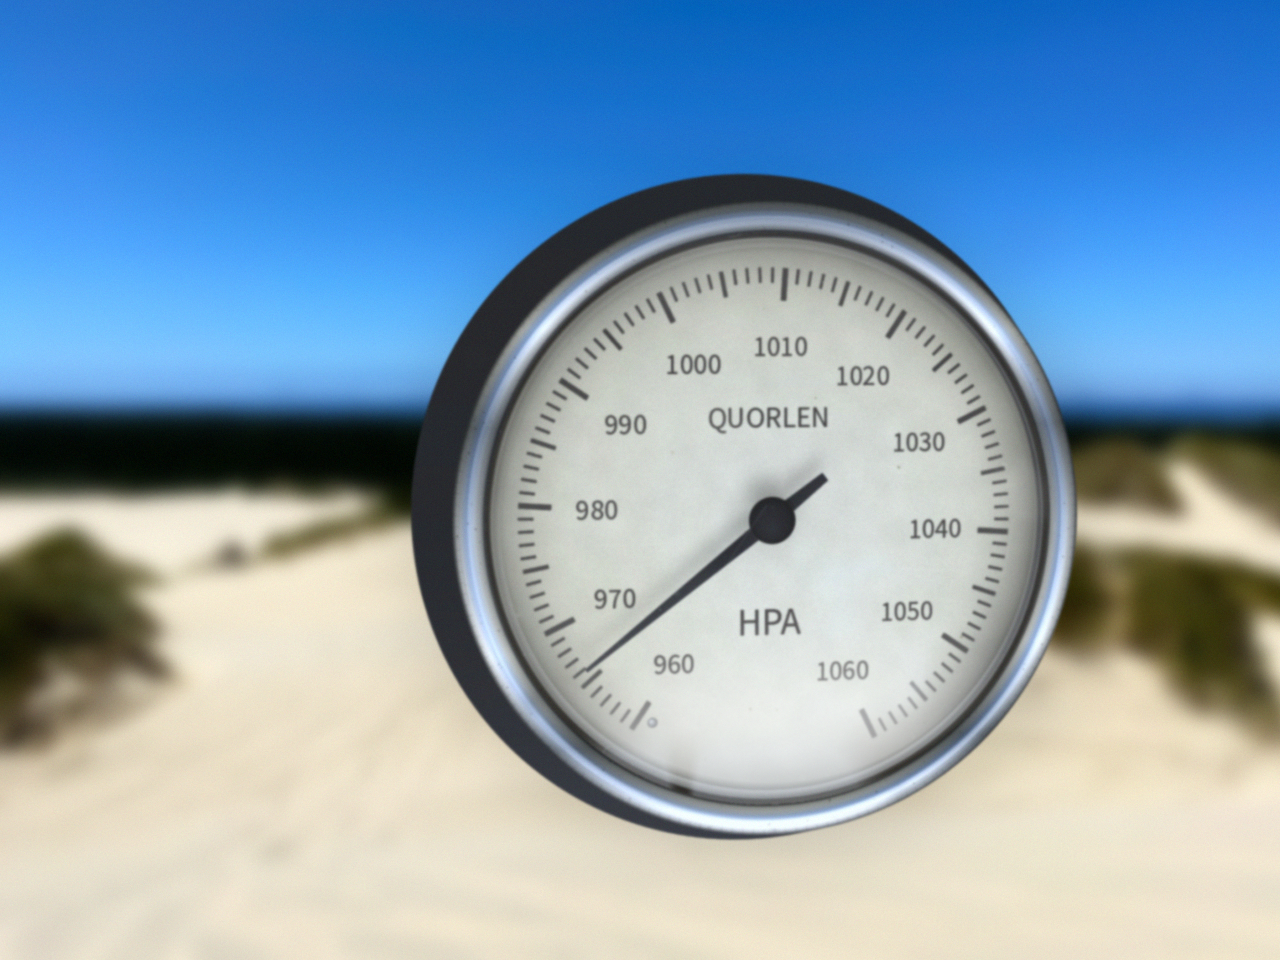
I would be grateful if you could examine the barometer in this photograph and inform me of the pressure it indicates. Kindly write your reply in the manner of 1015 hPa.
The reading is 966 hPa
